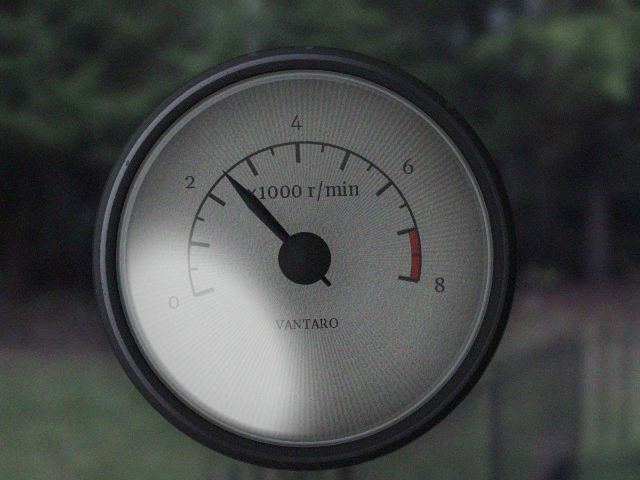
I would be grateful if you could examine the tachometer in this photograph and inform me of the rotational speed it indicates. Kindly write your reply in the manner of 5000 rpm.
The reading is 2500 rpm
